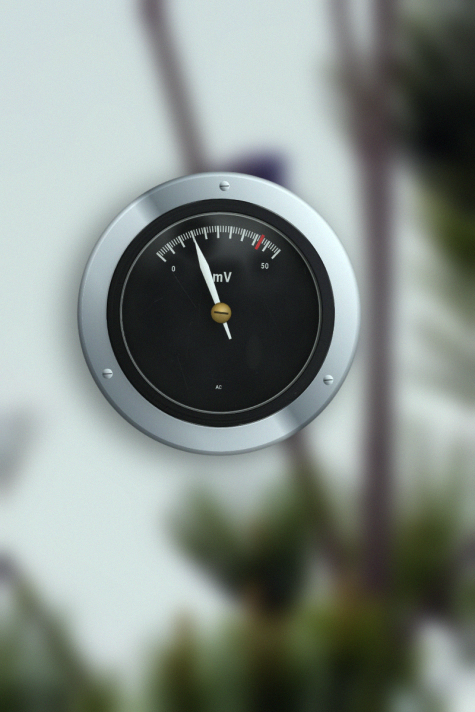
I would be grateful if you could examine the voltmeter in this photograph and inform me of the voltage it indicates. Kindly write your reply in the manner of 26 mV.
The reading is 15 mV
